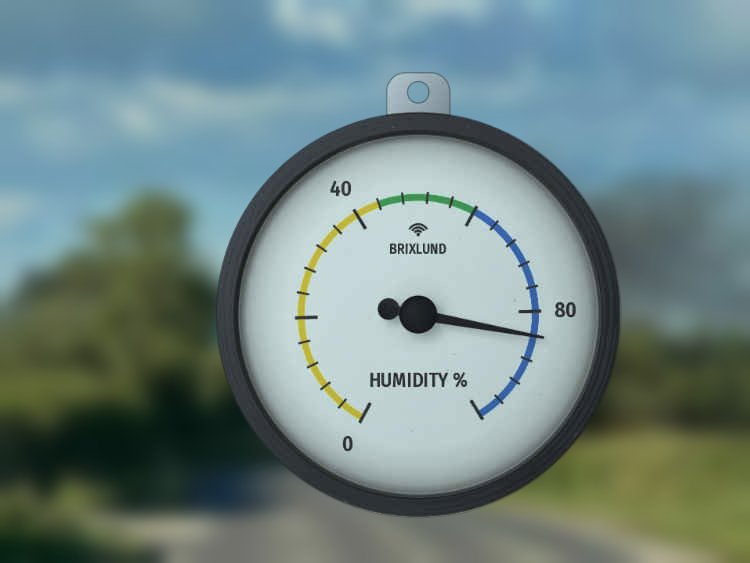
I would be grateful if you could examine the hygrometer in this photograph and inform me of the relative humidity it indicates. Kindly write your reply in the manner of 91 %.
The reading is 84 %
